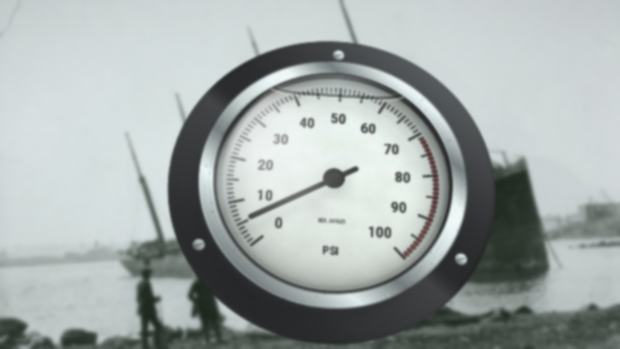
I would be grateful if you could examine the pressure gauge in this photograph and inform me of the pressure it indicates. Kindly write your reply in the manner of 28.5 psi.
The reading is 5 psi
